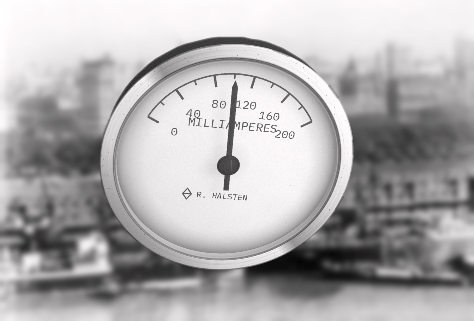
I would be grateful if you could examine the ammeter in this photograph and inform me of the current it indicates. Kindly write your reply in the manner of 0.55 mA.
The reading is 100 mA
